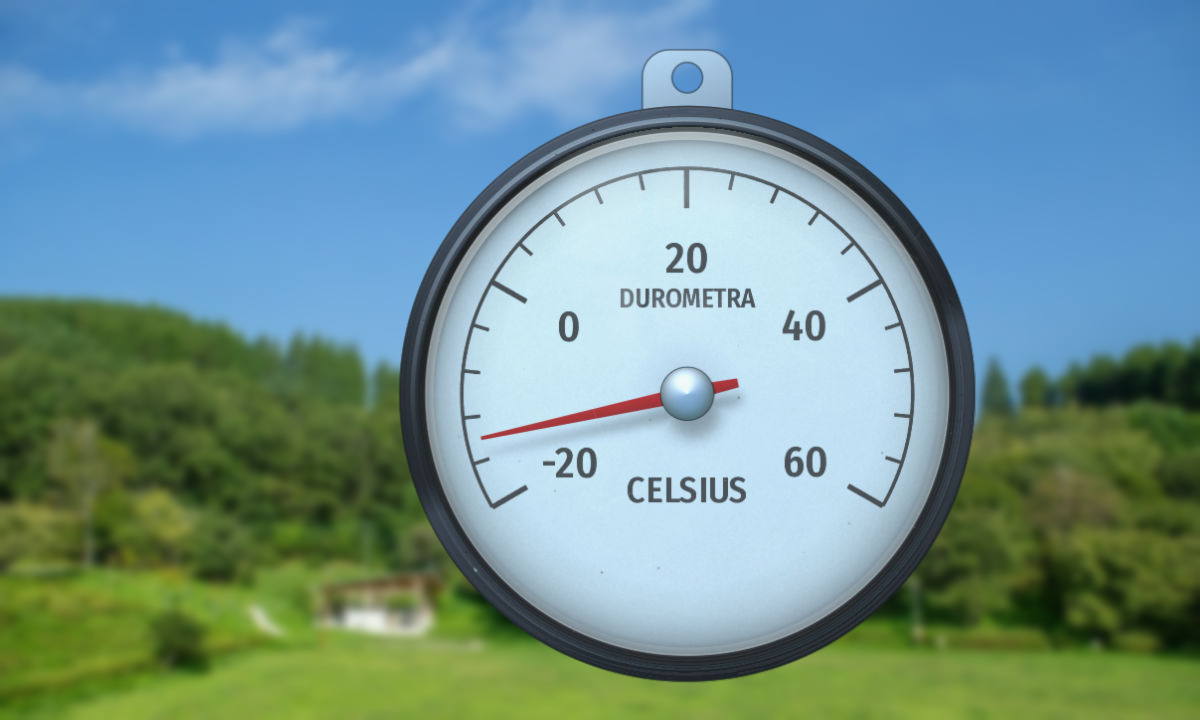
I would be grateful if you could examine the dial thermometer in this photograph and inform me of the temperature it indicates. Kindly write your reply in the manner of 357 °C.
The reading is -14 °C
